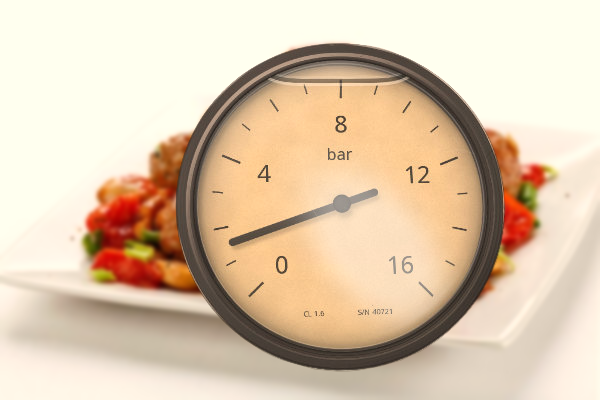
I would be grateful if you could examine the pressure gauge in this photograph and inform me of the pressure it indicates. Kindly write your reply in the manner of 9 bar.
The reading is 1.5 bar
